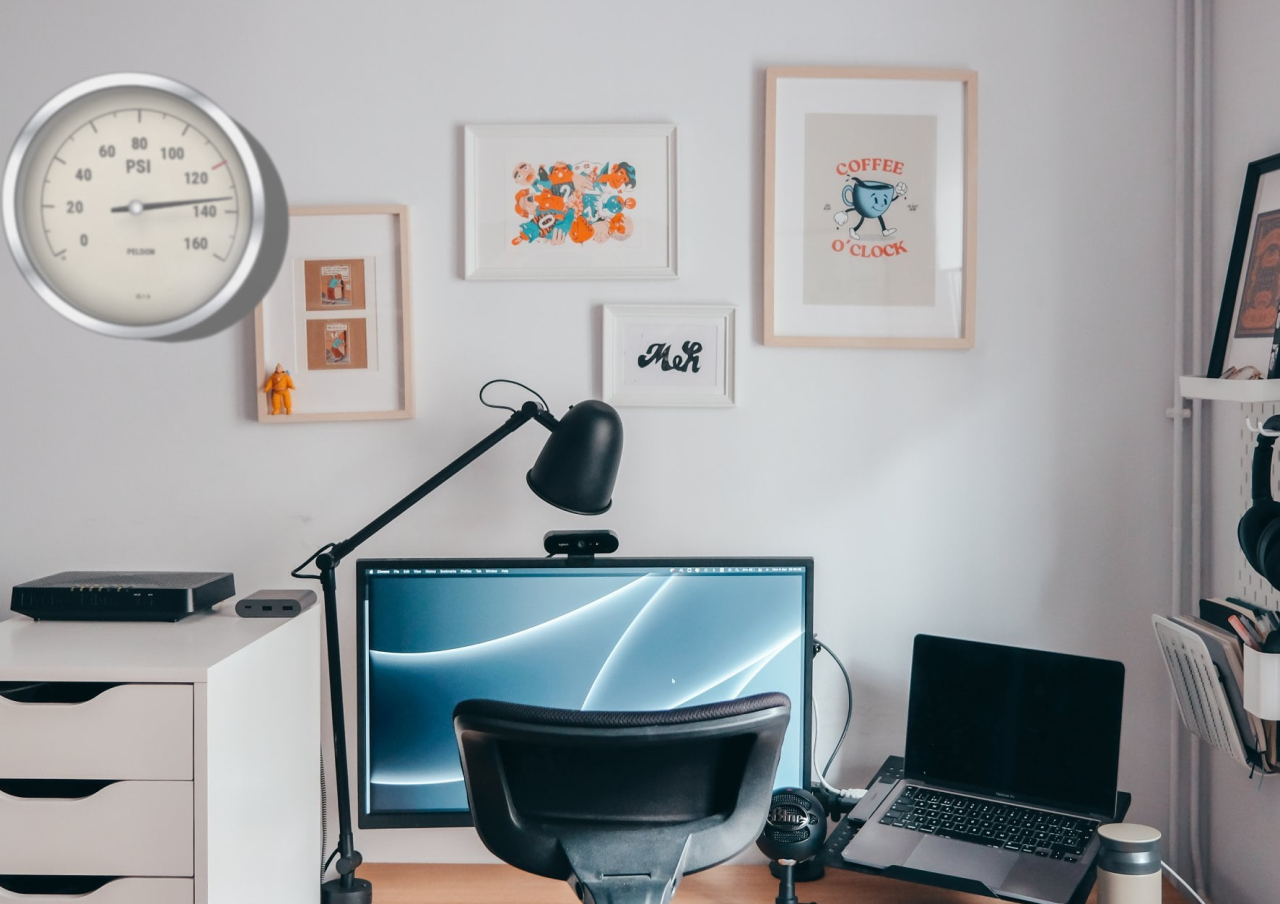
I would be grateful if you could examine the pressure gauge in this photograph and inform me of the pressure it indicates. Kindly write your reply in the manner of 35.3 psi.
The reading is 135 psi
